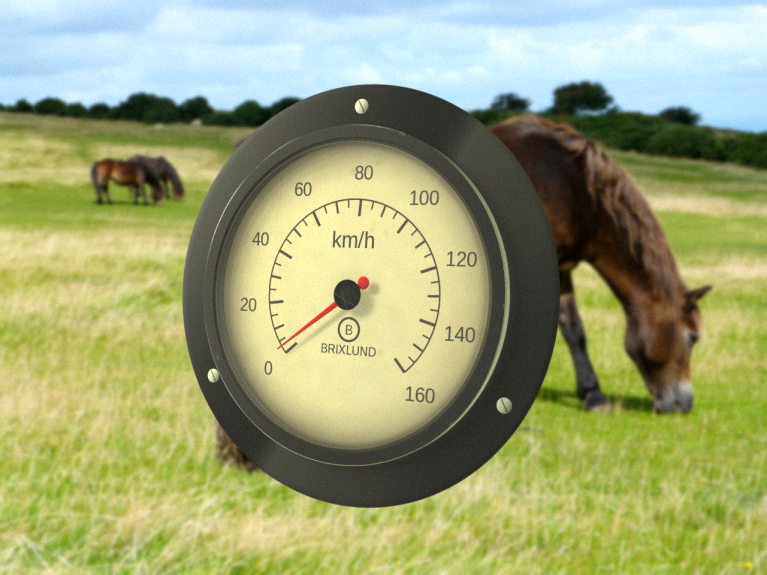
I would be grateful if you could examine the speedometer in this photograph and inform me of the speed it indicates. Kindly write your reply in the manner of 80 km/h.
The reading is 2.5 km/h
